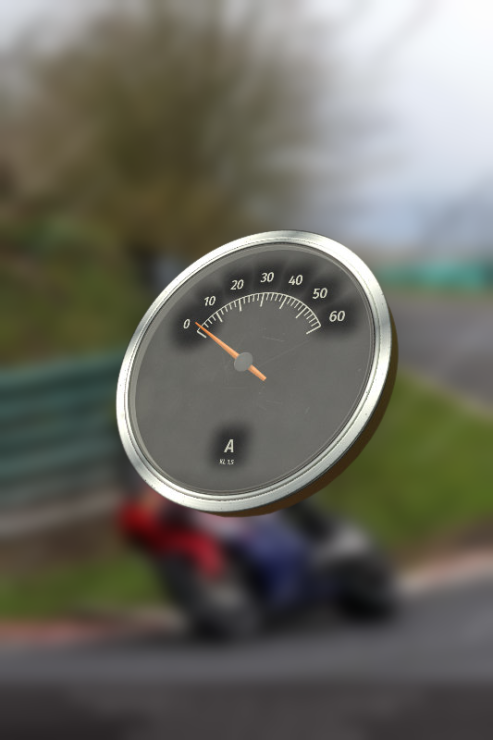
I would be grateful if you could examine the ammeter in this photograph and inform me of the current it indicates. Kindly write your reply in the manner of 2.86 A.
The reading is 2 A
